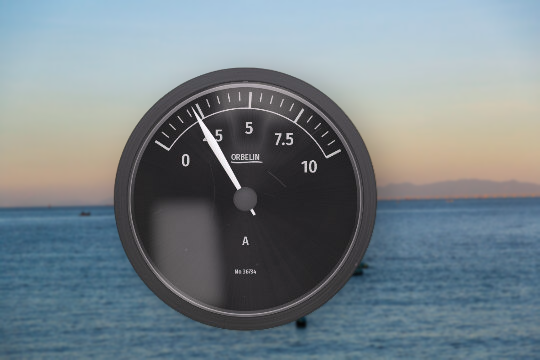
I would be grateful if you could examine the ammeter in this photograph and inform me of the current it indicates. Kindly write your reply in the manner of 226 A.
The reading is 2.25 A
